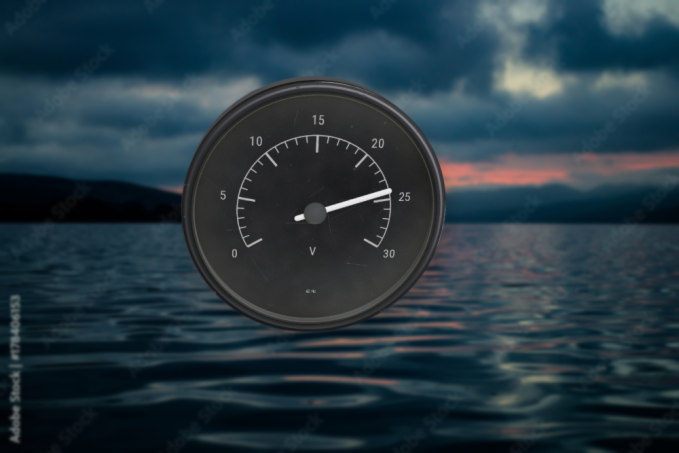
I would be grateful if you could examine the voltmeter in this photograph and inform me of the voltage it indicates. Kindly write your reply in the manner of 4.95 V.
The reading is 24 V
